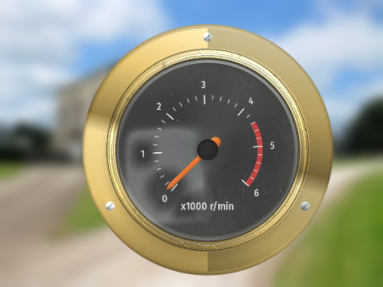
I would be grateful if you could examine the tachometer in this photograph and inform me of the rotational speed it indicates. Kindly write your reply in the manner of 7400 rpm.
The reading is 100 rpm
